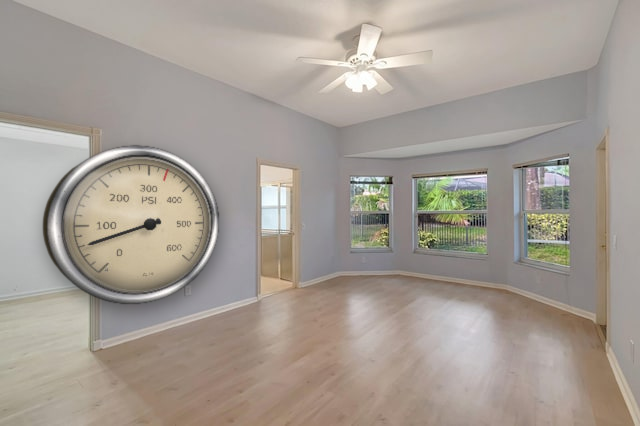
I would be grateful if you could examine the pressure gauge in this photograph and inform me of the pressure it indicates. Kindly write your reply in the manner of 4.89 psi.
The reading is 60 psi
